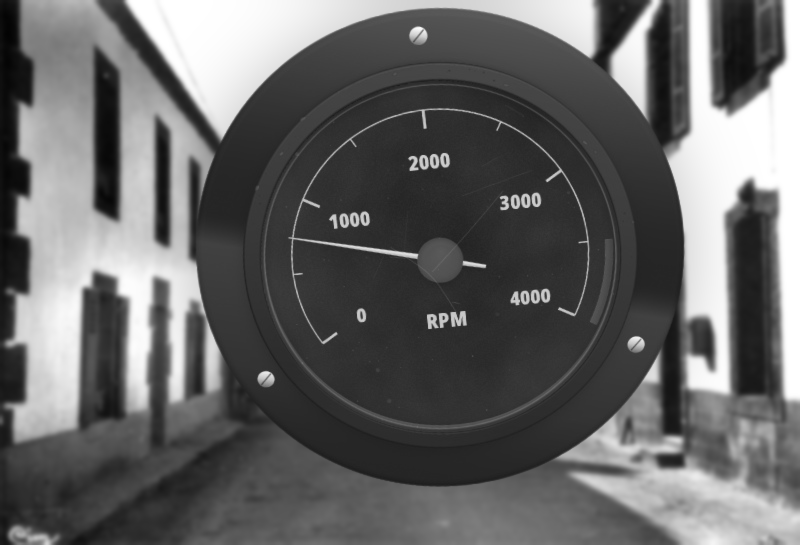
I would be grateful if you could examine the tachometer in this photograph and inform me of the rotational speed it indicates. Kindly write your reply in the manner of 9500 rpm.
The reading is 750 rpm
